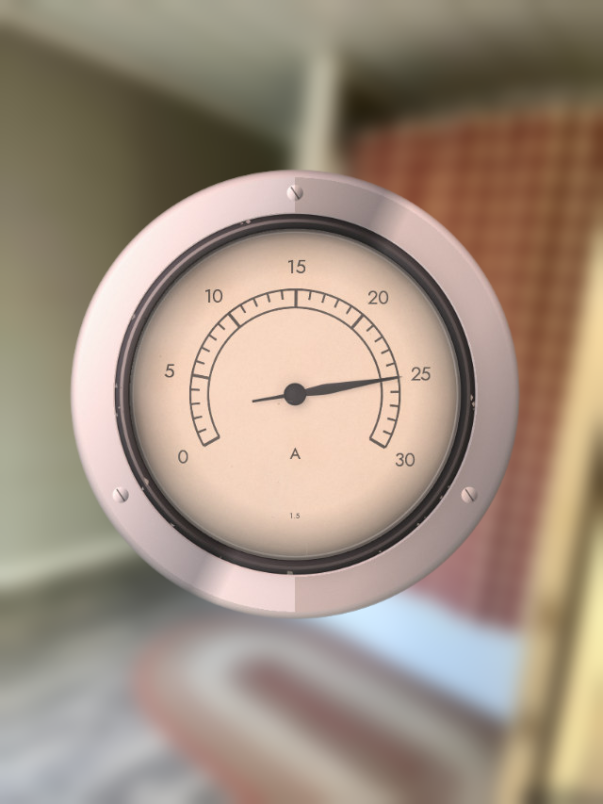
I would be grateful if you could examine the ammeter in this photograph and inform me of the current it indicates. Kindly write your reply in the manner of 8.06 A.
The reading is 25 A
